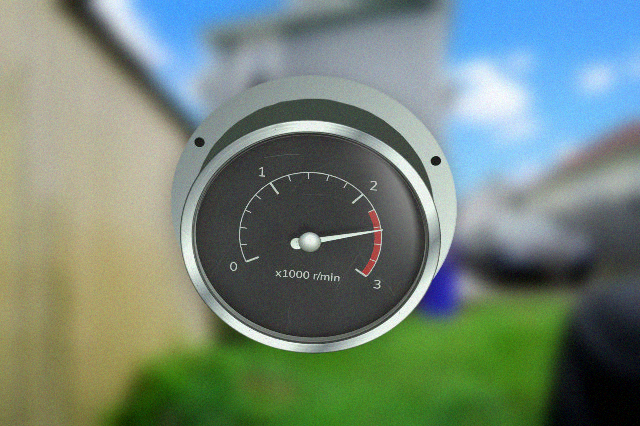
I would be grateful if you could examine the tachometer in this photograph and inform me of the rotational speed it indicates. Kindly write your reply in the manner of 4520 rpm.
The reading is 2400 rpm
